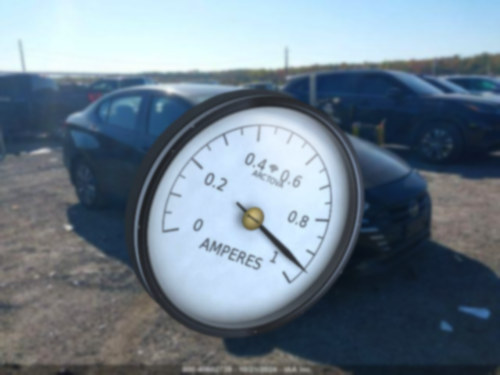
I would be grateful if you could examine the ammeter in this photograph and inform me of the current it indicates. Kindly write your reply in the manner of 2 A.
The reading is 0.95 A
